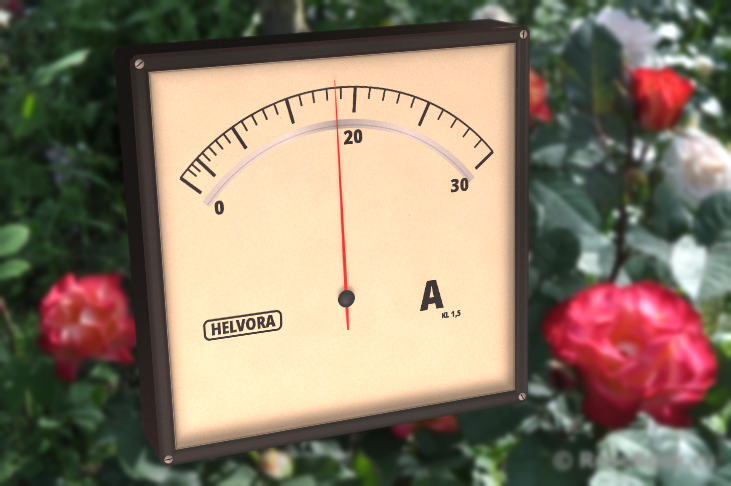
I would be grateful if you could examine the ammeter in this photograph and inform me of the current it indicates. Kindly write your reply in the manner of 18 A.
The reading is 18.5 A
